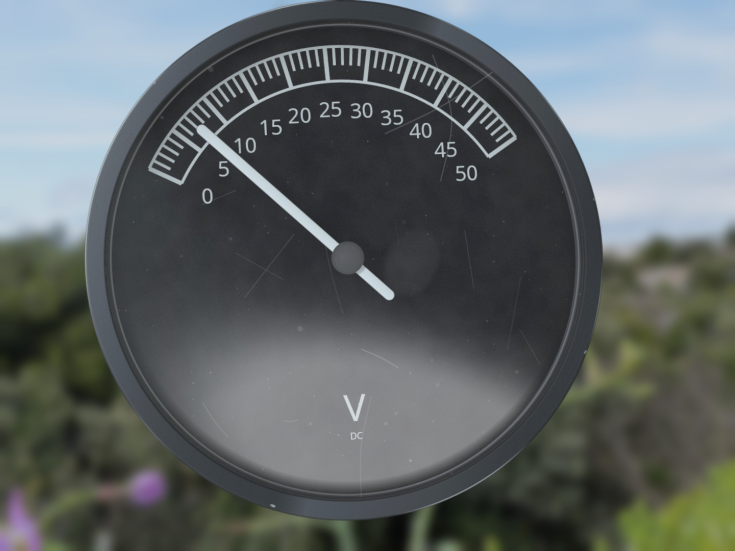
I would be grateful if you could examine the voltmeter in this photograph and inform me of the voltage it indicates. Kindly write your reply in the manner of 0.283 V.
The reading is 7 V
